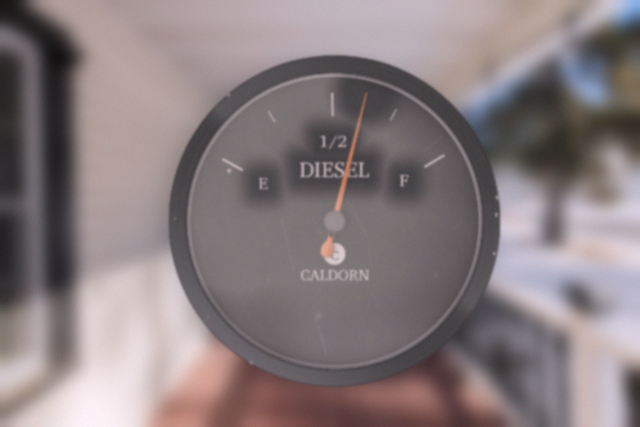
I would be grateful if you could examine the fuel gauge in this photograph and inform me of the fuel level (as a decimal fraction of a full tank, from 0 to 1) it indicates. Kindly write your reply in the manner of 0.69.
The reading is 0.625
